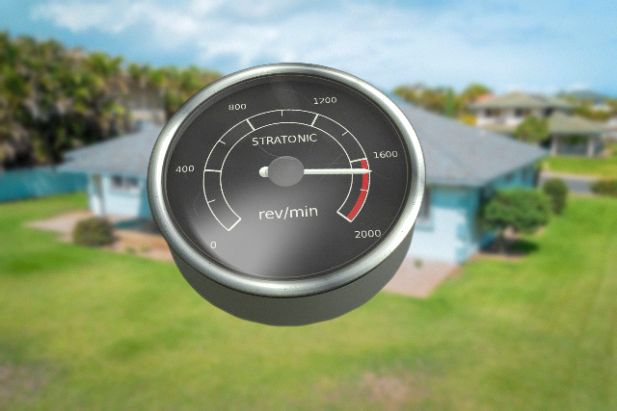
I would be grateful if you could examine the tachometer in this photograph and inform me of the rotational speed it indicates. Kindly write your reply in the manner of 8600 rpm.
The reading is 1700 rpm
